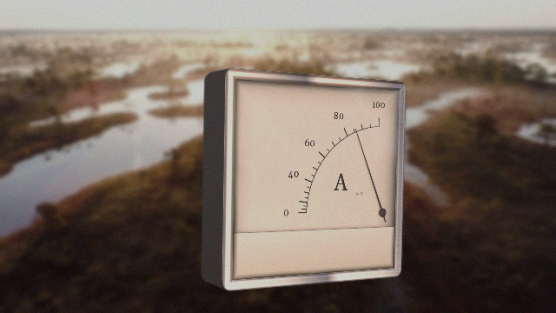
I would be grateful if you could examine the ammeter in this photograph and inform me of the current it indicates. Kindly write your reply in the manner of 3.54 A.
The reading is 85 A
